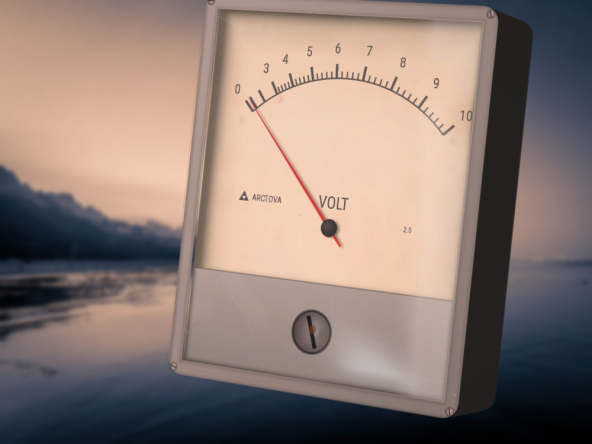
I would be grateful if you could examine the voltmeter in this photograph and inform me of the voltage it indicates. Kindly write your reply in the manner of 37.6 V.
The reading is 1 V
